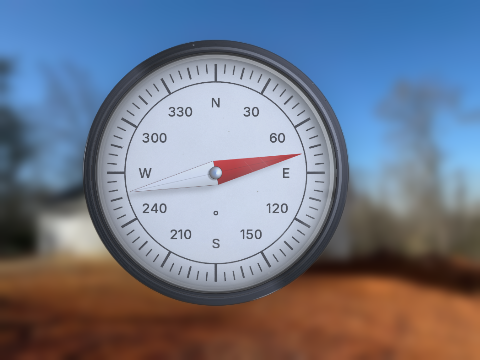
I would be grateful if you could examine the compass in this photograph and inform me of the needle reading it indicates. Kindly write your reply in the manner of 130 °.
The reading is 77.5 °
